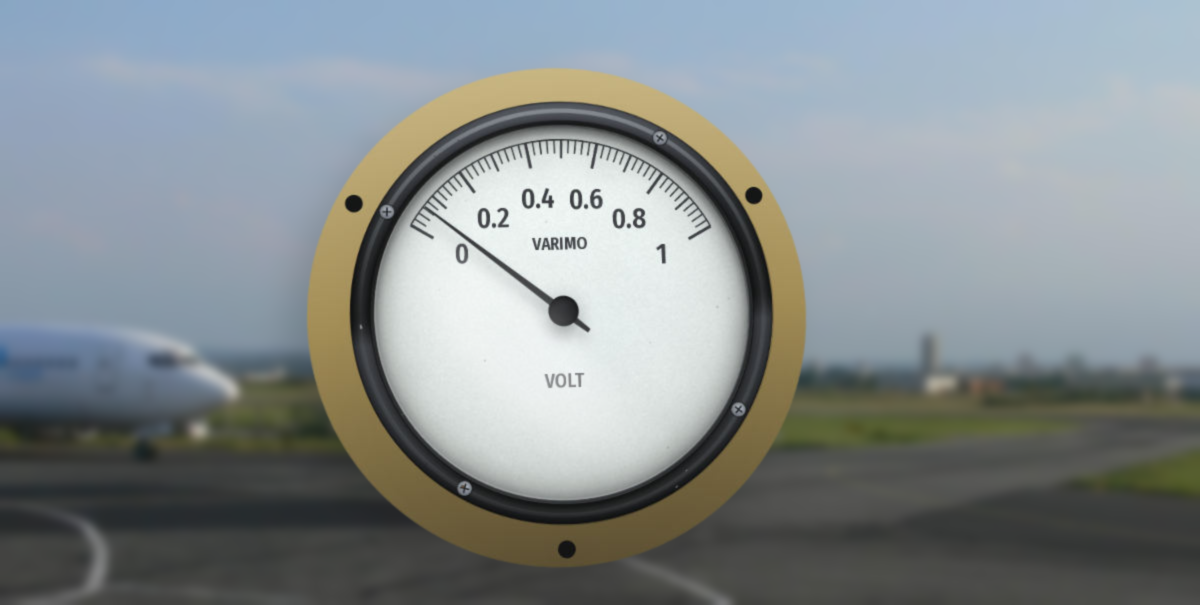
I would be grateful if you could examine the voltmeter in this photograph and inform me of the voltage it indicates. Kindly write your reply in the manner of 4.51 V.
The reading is 0.06 V
